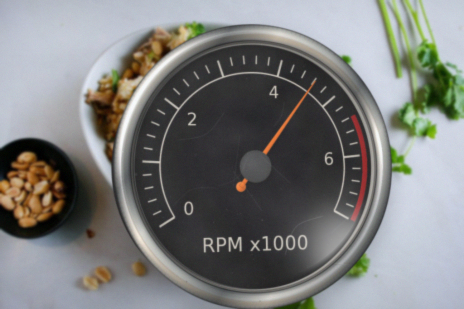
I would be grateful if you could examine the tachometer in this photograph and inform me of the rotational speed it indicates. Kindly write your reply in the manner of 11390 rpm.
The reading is 4600 rpm
